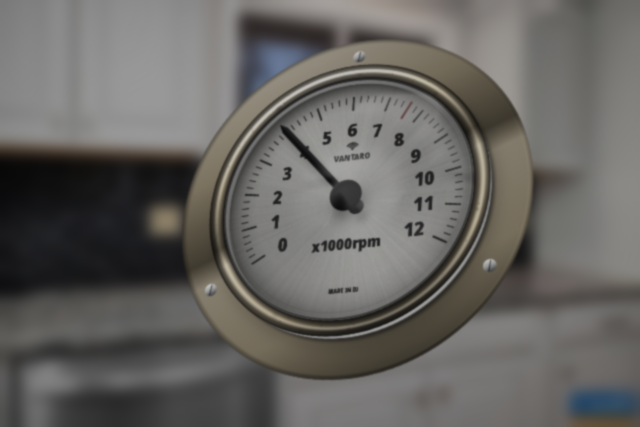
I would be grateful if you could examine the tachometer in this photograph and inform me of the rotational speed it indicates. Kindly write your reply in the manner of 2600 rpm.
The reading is 4000 rpm
